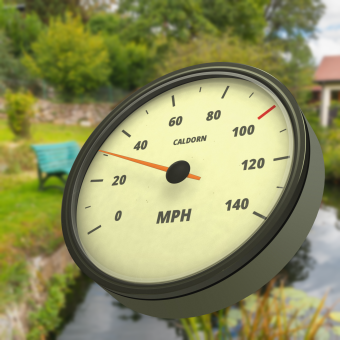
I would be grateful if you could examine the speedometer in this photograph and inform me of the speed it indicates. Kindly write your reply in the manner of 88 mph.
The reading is 30 mph
